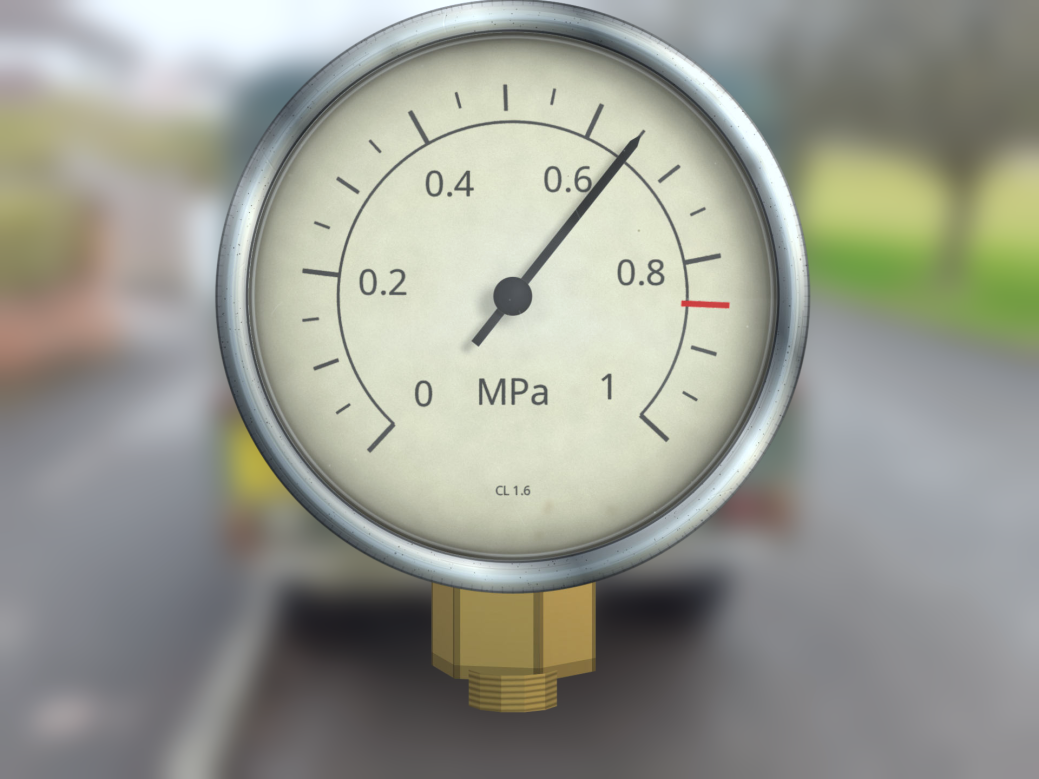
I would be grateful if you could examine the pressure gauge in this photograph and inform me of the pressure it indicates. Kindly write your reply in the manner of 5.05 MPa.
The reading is 0.65 MPa
